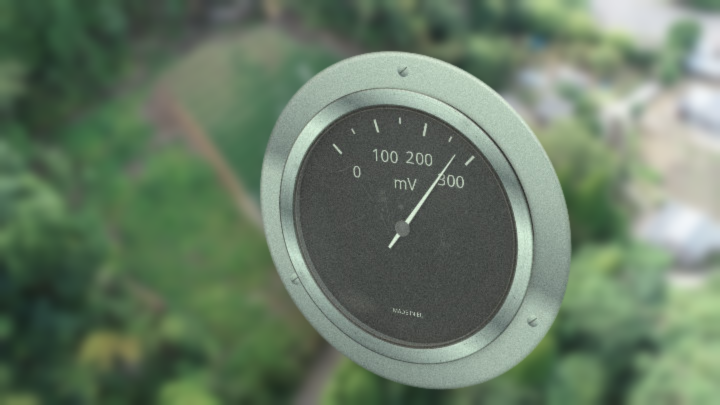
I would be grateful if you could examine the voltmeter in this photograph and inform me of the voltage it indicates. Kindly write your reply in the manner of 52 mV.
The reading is 275 mV
